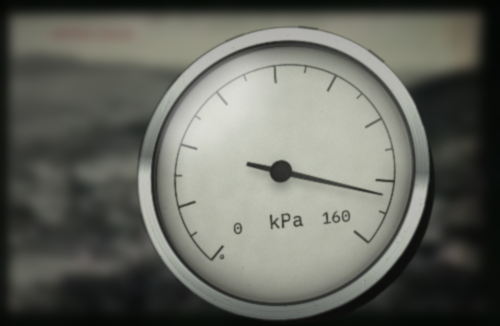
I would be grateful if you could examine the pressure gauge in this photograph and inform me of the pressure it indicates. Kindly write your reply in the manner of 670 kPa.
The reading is 145 kPa
